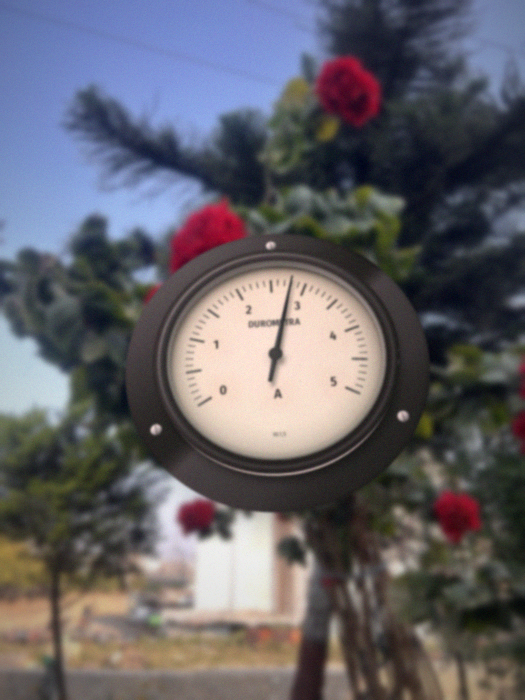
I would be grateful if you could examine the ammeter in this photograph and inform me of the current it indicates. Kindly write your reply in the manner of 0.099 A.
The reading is 2.8 A
